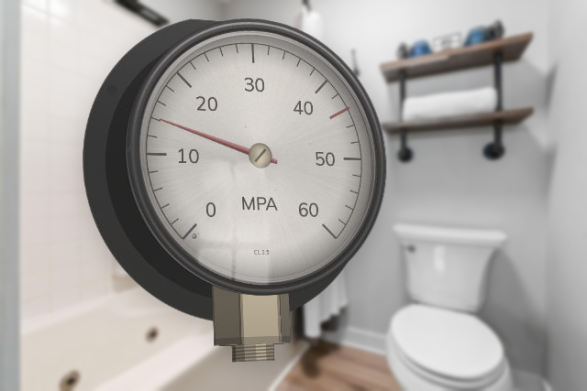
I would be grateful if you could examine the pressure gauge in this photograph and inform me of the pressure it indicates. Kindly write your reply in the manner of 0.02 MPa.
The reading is 14 MPa
